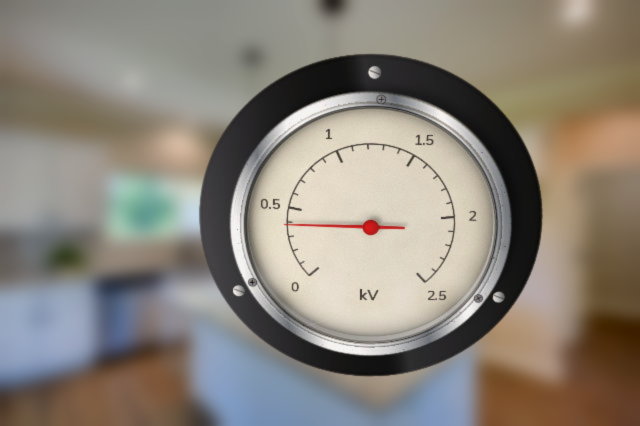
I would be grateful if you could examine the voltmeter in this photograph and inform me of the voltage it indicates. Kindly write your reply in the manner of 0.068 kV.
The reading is 0.4 kV
